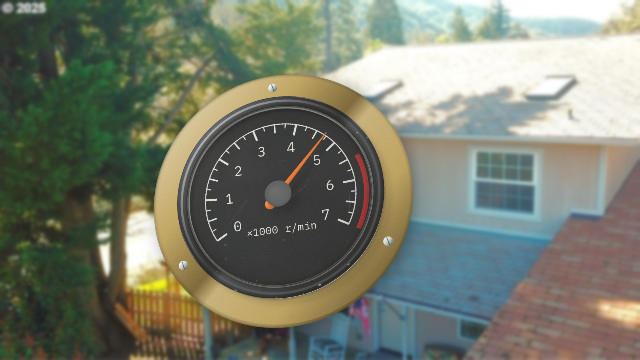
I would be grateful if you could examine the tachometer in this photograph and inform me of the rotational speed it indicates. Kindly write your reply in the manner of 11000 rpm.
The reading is 4750 rpm
